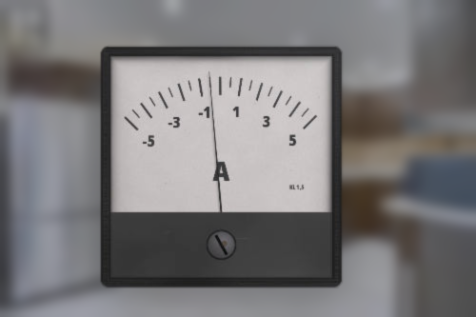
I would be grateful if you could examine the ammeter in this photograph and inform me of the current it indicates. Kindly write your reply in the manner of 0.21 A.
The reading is -0.5 A
